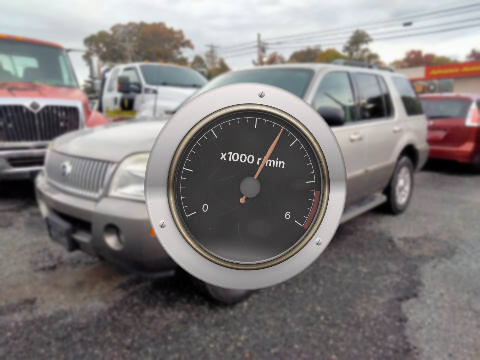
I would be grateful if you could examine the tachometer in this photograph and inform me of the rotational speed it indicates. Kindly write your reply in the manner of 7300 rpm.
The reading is 3600 rpm
